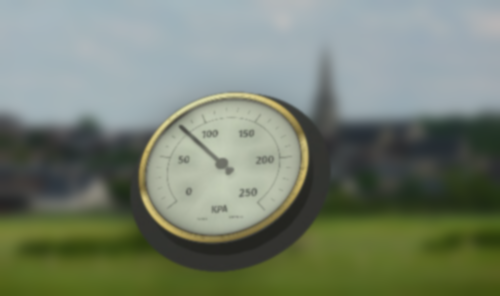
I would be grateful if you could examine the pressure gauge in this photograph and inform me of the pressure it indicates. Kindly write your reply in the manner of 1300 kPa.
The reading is 80 kPa
